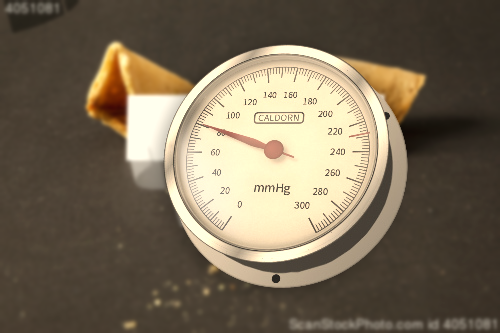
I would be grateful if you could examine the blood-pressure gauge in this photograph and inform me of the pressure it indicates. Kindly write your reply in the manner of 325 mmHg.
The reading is 80 mmHg
